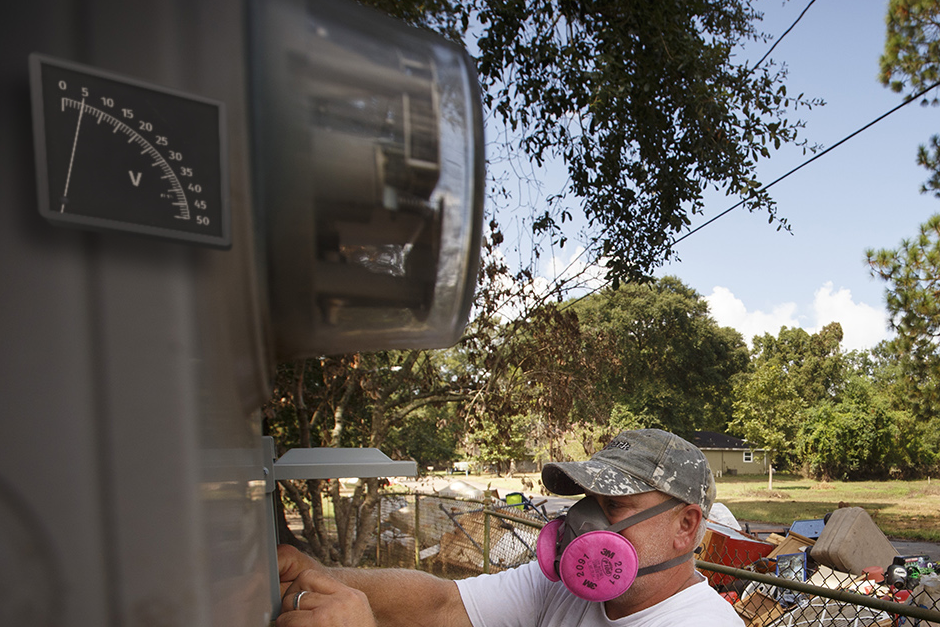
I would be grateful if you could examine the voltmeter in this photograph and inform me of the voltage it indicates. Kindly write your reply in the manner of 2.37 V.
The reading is 5 V
